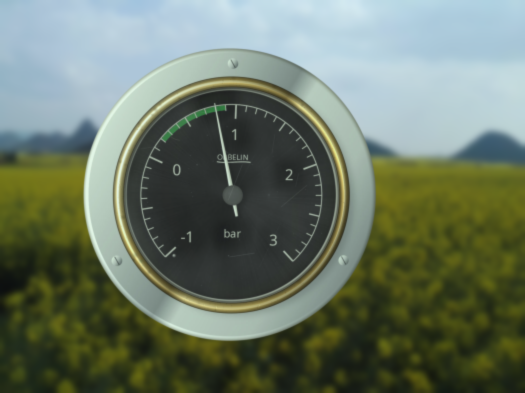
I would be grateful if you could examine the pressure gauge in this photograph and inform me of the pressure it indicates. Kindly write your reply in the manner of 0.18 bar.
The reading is 0.8 bar
